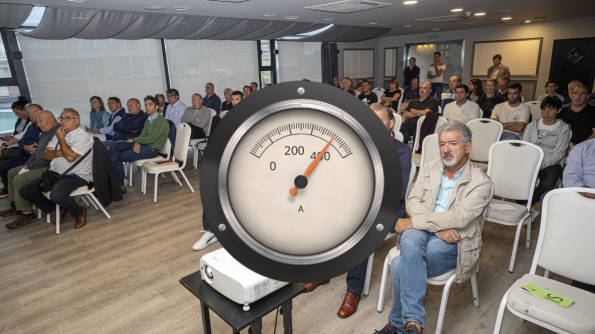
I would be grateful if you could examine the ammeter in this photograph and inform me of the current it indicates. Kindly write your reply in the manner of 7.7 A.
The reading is 400 A
